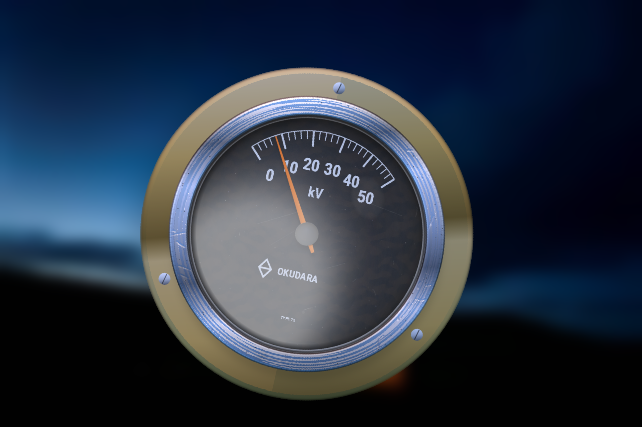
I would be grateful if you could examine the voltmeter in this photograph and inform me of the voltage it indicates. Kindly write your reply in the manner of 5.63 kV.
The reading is 8 kV
